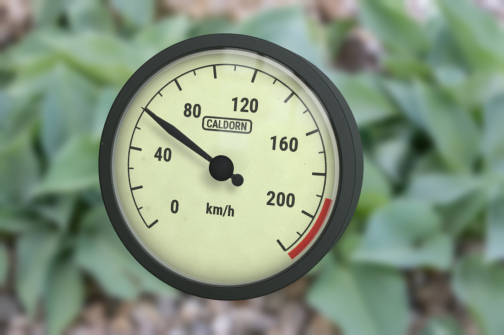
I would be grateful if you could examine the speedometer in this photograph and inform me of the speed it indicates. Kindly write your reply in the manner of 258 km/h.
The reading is 60 km/h
